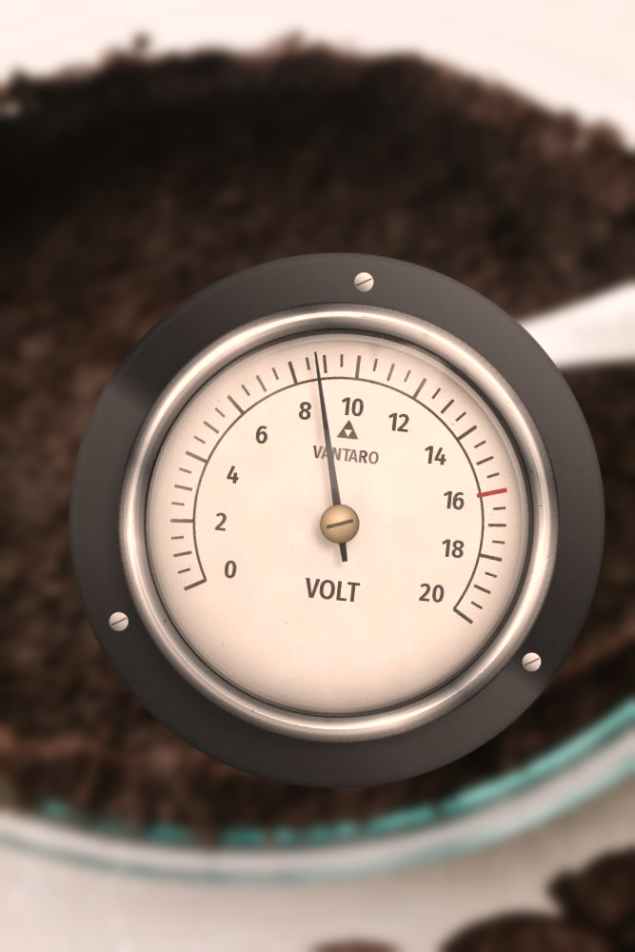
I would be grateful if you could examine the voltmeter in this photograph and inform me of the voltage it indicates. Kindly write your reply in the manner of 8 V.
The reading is 8.75 V
